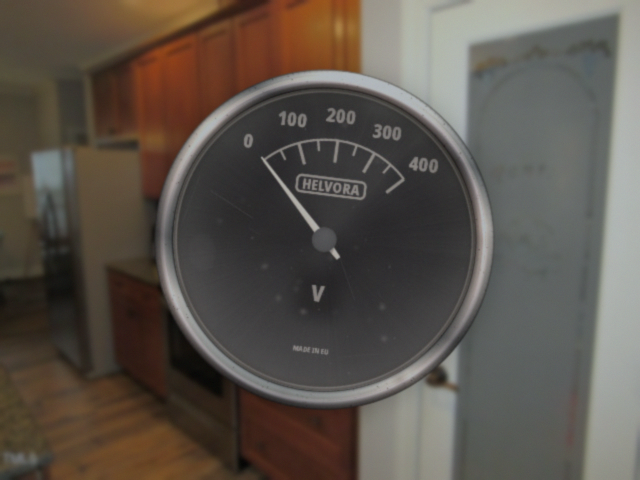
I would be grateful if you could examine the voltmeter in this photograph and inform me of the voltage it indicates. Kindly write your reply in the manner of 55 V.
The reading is 0 V
